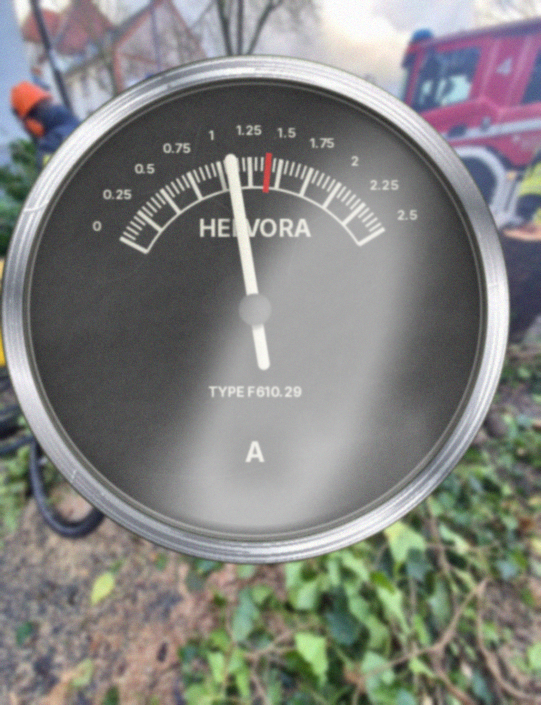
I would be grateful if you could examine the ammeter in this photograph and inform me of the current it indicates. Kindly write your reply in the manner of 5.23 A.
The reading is 1.1 A
